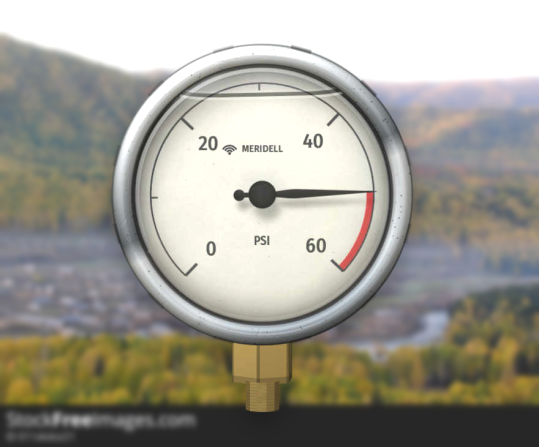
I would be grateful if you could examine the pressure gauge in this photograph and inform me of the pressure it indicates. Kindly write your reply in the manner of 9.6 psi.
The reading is 50 psi
